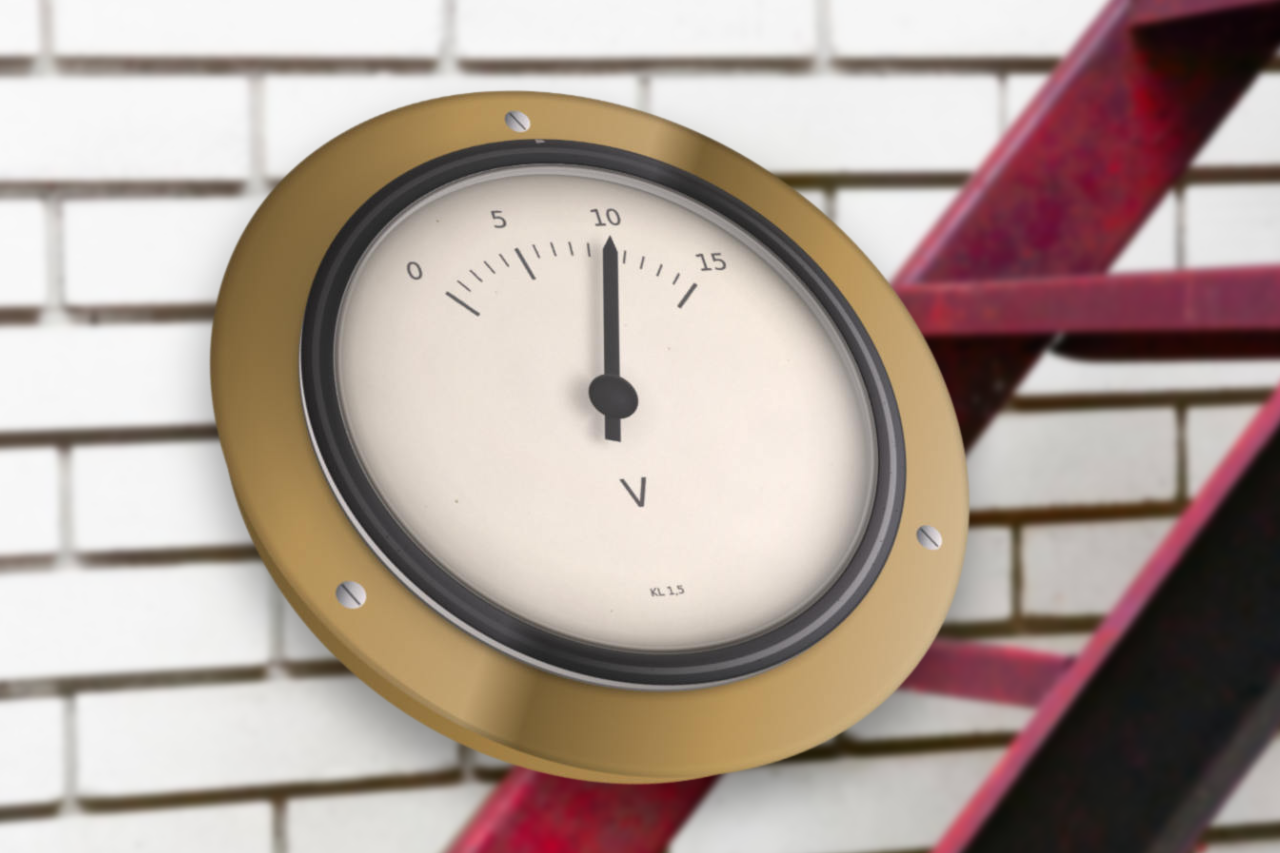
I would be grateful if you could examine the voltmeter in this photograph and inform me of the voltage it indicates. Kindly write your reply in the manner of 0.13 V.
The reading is 10 V
